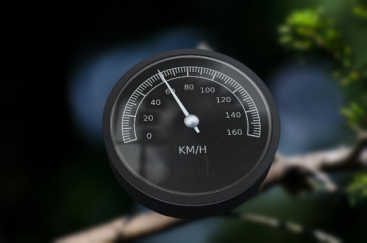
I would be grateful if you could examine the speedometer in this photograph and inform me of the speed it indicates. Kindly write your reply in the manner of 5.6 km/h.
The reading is 60 km/h
